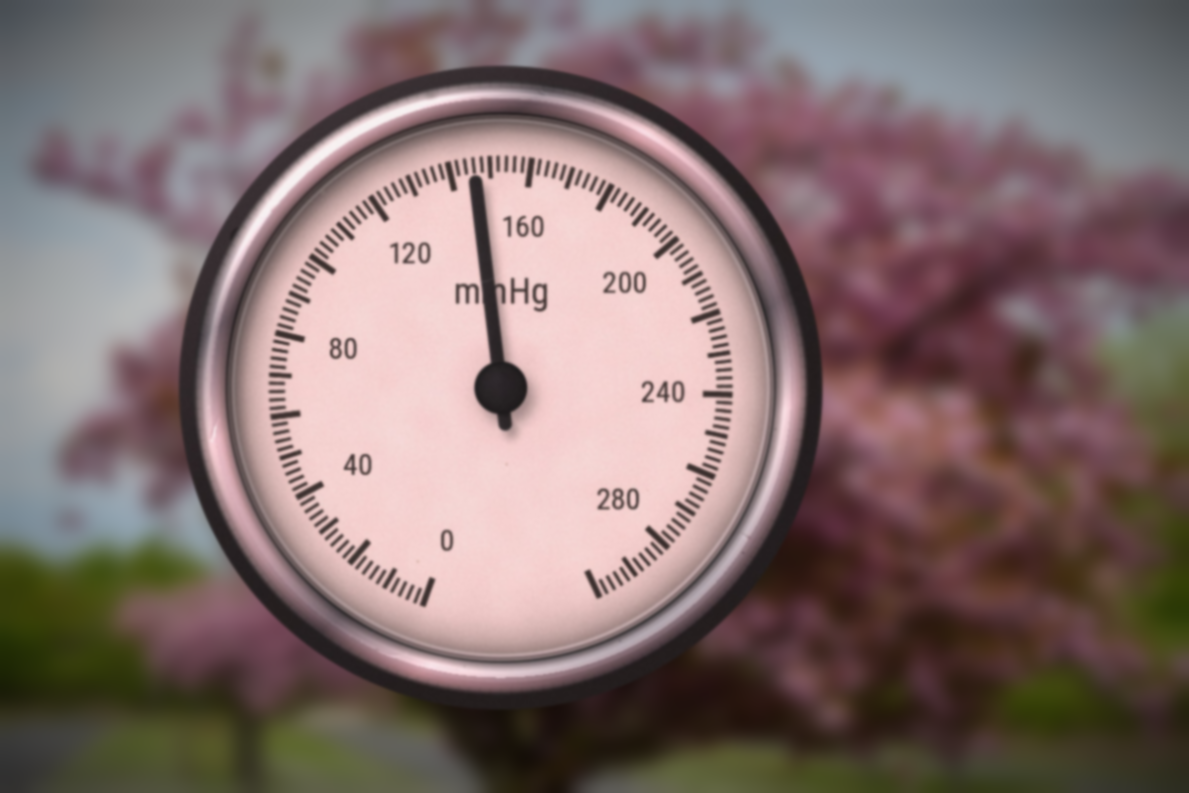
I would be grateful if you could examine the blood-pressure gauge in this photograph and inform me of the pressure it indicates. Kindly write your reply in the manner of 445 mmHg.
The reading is 146 mmHg
